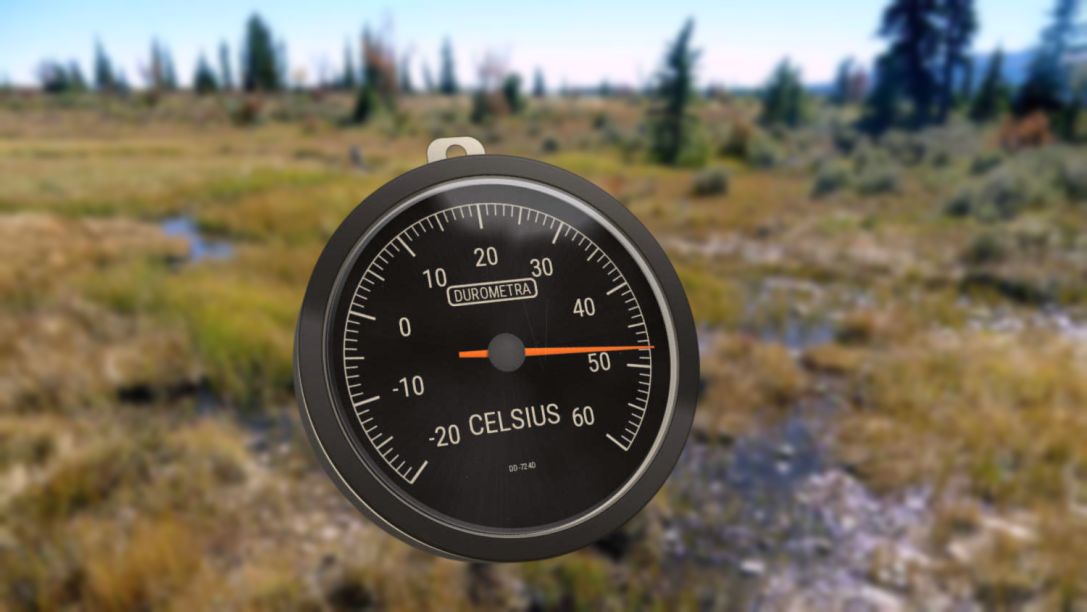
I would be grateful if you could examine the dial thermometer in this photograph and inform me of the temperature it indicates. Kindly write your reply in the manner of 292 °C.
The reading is 48 °C
